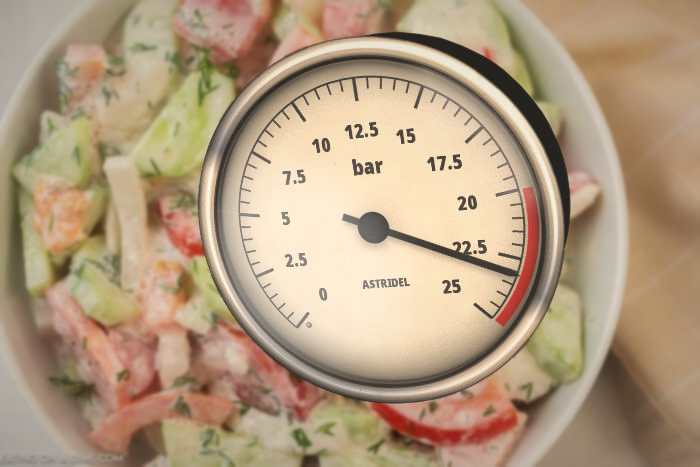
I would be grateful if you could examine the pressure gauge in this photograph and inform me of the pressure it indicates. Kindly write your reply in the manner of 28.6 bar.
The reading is 23 bar
